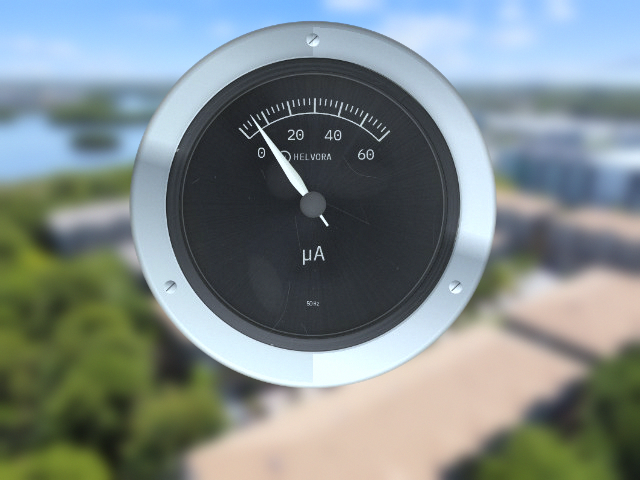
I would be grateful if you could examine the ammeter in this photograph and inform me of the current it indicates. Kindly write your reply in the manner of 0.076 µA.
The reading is 6 µA
